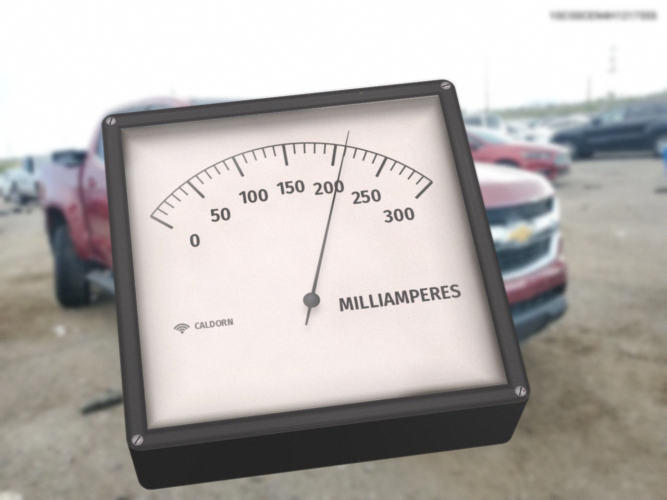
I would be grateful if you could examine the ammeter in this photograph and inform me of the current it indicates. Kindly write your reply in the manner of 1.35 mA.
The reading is 210 mA
